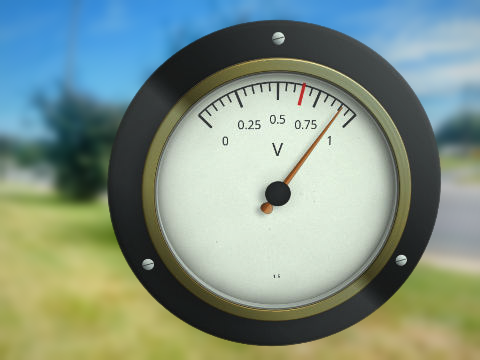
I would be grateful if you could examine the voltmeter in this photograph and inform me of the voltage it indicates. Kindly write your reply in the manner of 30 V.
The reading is 0.9 V
